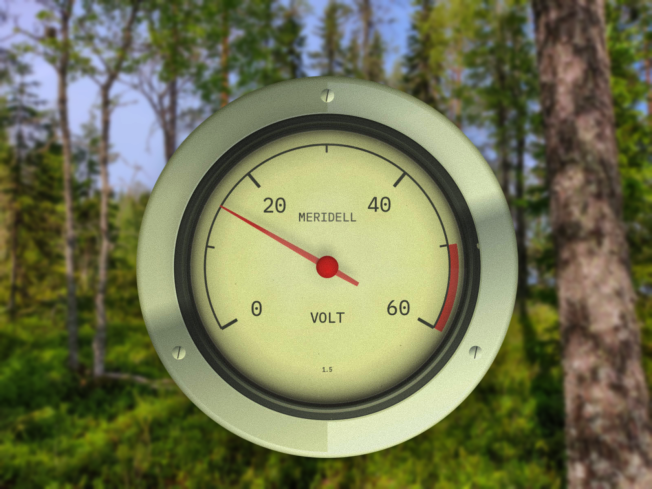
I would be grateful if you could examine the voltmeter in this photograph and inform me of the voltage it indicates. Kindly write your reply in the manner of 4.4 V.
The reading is 15 V
